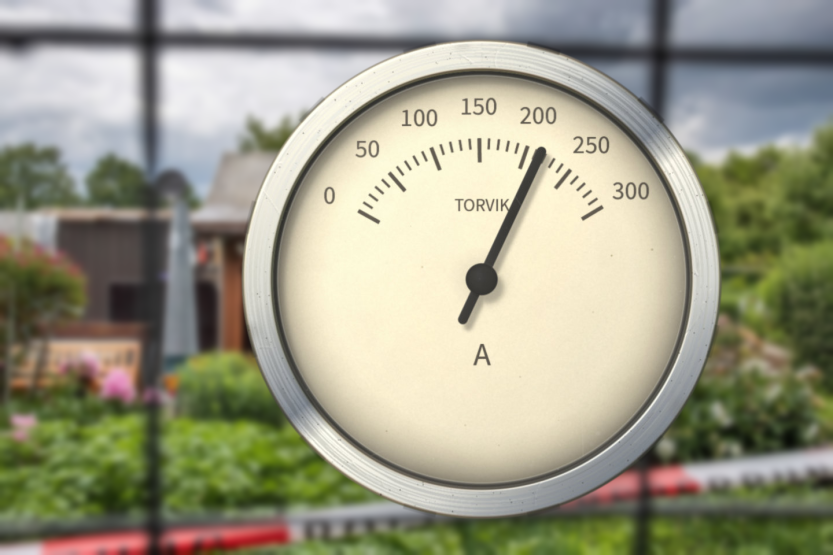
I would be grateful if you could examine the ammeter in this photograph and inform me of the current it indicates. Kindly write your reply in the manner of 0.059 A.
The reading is 215 A
